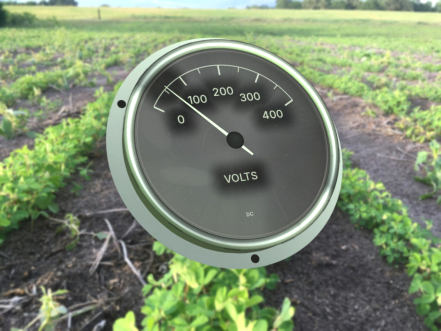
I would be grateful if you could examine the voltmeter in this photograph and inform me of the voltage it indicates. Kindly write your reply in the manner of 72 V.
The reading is 50 V
